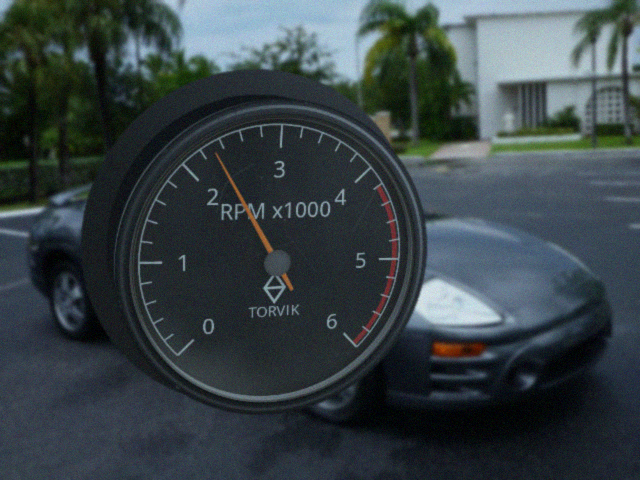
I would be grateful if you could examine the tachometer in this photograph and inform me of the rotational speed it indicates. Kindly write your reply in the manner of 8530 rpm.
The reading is 2300 rpm
